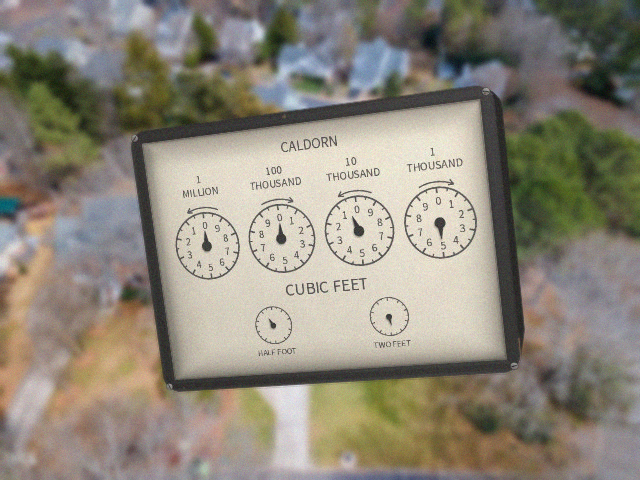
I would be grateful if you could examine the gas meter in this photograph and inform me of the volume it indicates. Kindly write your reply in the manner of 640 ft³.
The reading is 500 ft³
